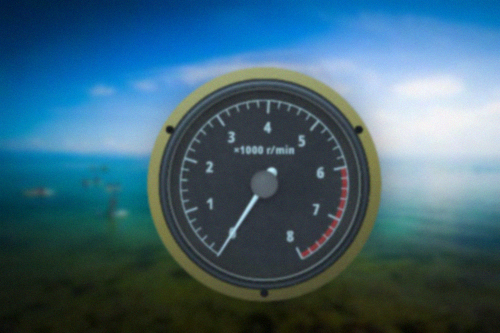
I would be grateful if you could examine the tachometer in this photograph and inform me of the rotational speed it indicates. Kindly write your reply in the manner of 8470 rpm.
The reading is 0 rpm
